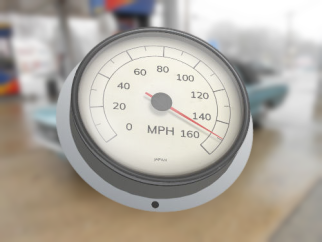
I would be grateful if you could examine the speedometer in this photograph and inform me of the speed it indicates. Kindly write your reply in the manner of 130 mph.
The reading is 150 mph
